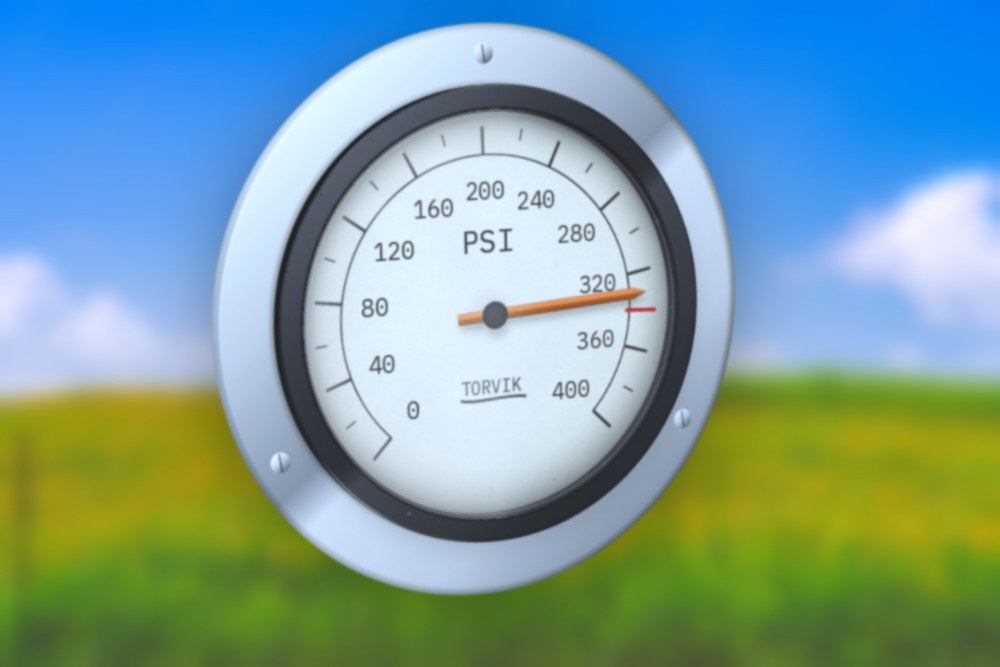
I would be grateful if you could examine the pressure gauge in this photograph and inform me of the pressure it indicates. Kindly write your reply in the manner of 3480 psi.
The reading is 330 psi
